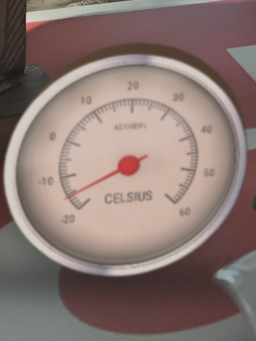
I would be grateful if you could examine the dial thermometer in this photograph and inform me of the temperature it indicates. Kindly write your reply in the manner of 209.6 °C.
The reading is -15 °C
